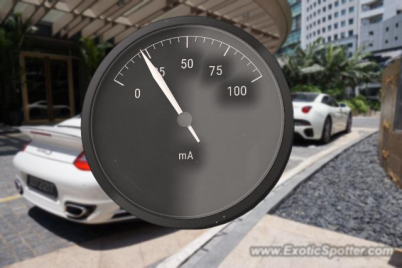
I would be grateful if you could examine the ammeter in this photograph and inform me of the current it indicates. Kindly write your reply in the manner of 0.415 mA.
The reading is 22.5 mA
